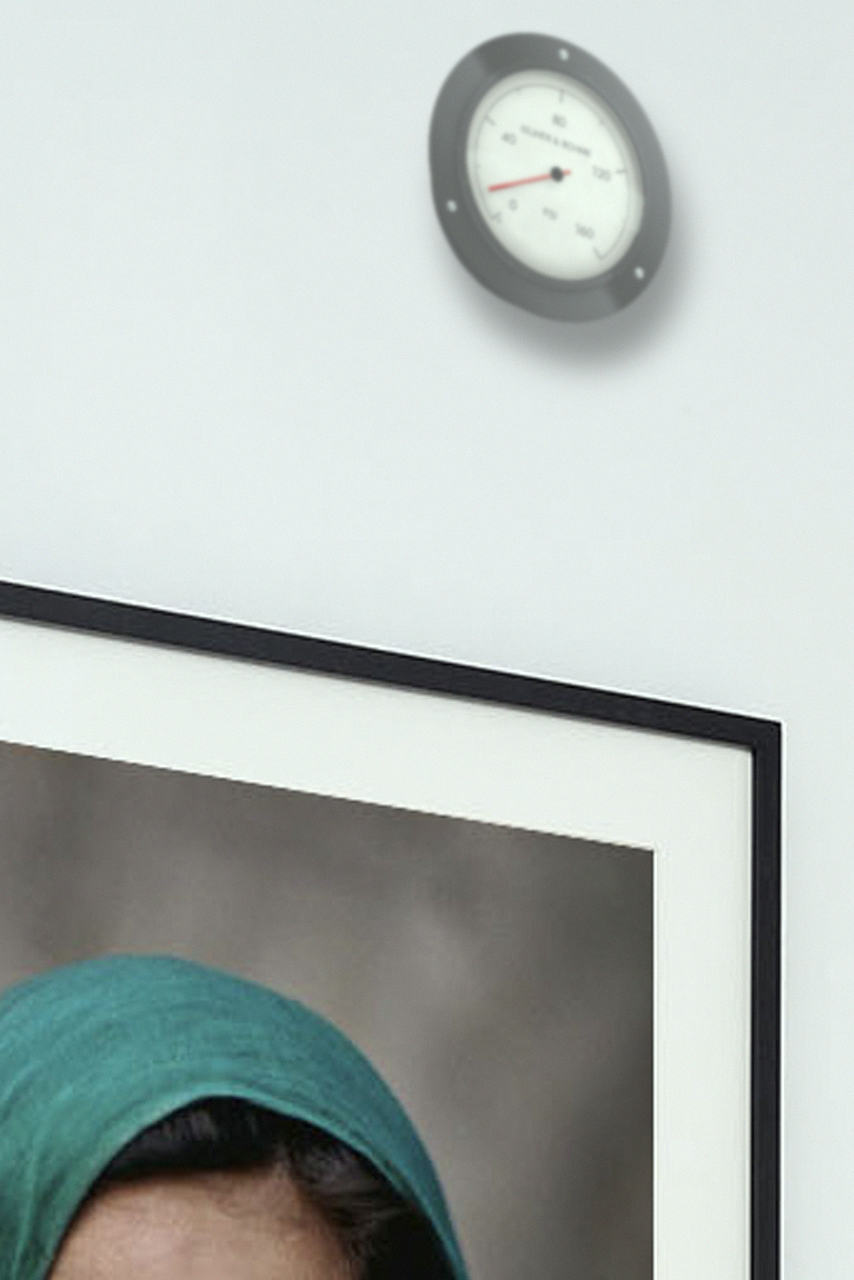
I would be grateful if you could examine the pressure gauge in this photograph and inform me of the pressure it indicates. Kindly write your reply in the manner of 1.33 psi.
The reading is 10 psi
